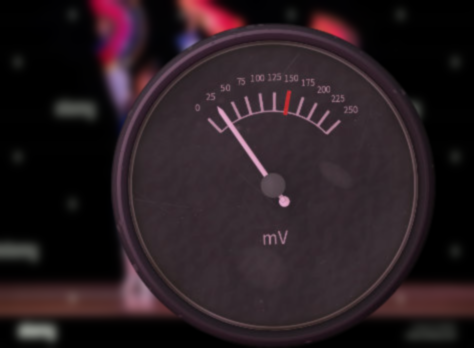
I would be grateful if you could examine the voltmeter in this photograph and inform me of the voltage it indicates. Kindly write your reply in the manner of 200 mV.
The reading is 25 mV
